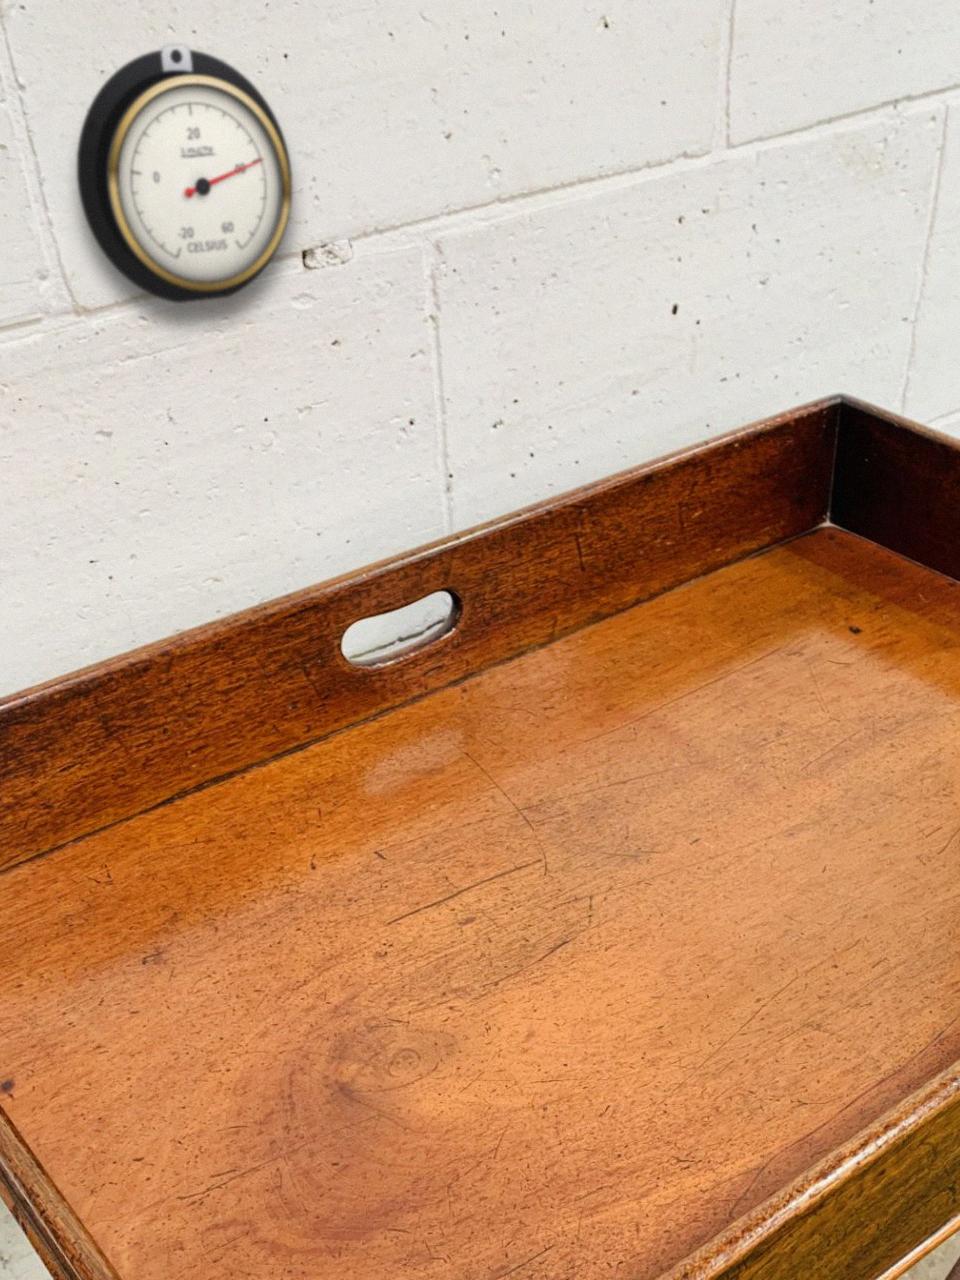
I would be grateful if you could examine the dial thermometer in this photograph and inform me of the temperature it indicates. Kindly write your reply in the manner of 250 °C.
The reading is 40 °C
